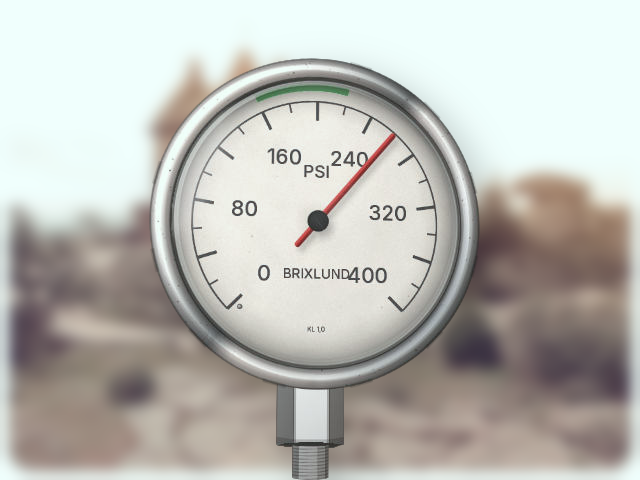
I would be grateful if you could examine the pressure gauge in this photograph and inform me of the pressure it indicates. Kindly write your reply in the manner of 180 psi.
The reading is 260 psi
